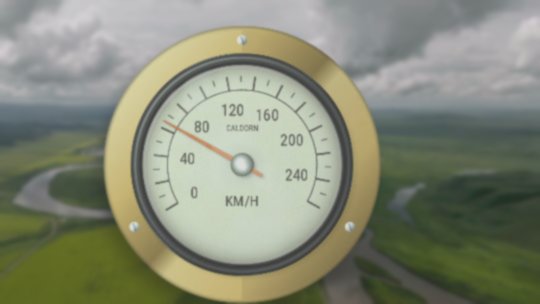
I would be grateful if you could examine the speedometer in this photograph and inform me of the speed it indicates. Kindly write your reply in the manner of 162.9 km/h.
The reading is 65 km/h
